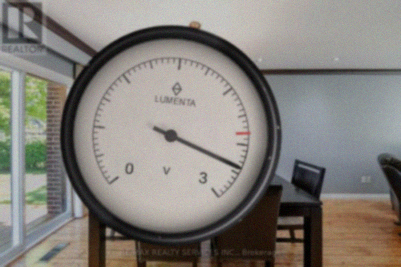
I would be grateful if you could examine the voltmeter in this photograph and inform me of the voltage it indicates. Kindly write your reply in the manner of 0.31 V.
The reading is 2.7 V
